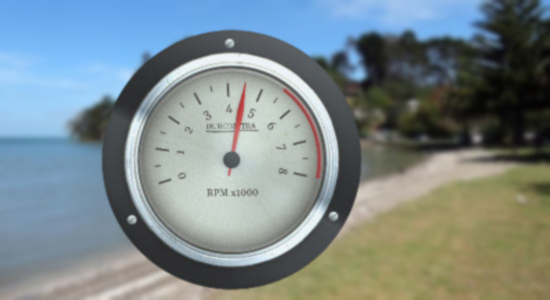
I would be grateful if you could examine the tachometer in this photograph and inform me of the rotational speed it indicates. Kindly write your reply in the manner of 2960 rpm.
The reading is 4500 rpm
